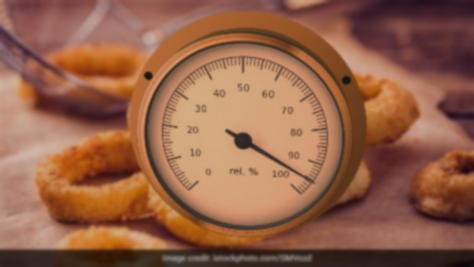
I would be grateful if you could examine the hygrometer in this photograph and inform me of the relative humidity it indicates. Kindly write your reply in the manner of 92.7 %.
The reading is 95 %
